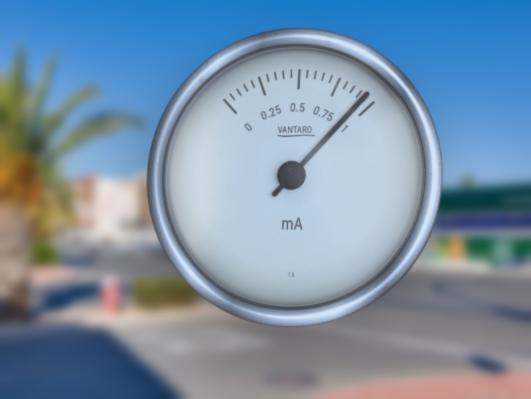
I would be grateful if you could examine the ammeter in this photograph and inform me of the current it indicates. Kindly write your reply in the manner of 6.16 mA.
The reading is 0.95 mA
